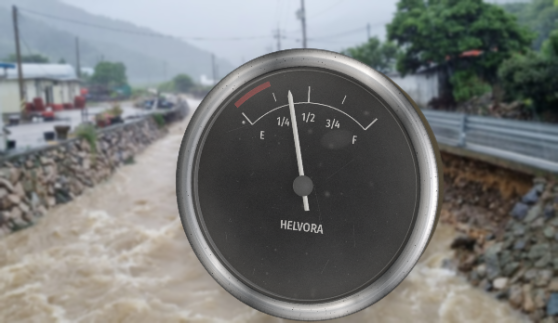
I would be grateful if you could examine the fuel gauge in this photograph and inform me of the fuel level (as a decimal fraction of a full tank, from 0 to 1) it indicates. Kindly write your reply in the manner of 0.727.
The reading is 0.375
